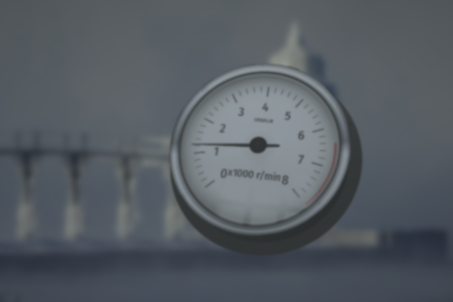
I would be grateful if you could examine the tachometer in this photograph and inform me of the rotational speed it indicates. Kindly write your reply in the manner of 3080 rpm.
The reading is 1200 rpm
